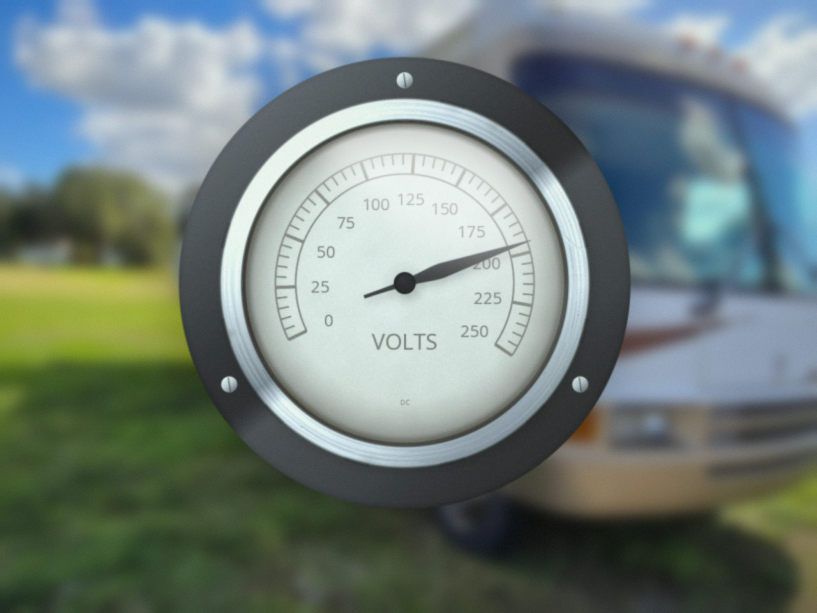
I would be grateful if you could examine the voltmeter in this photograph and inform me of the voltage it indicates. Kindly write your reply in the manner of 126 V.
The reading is 195 V
